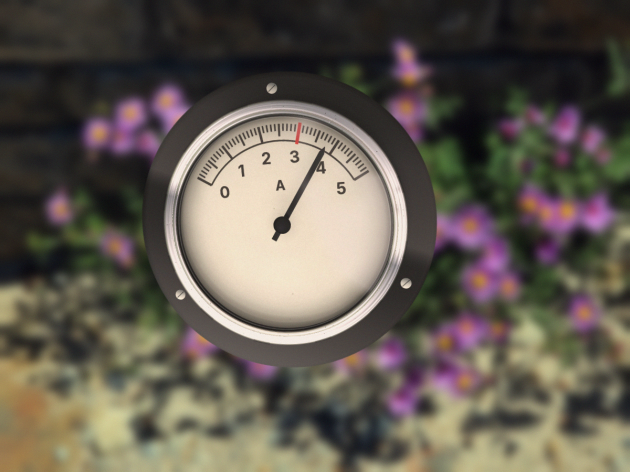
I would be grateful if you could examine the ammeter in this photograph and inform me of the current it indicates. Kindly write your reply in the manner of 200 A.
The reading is 3.8 A
